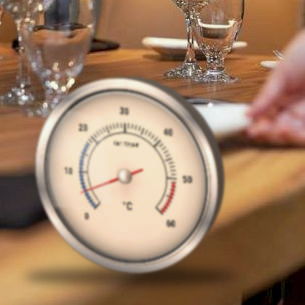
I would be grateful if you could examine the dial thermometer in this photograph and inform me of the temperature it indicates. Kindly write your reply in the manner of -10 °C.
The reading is 5 °C
